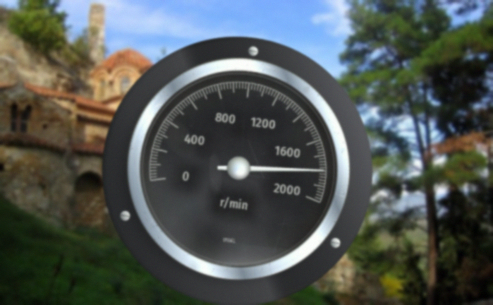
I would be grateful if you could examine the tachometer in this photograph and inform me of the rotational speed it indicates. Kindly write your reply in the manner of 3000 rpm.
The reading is 1800 rpm
